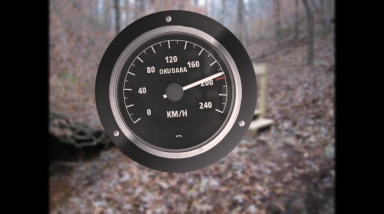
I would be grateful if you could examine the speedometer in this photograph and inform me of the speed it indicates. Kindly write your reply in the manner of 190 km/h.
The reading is 195 km/h
